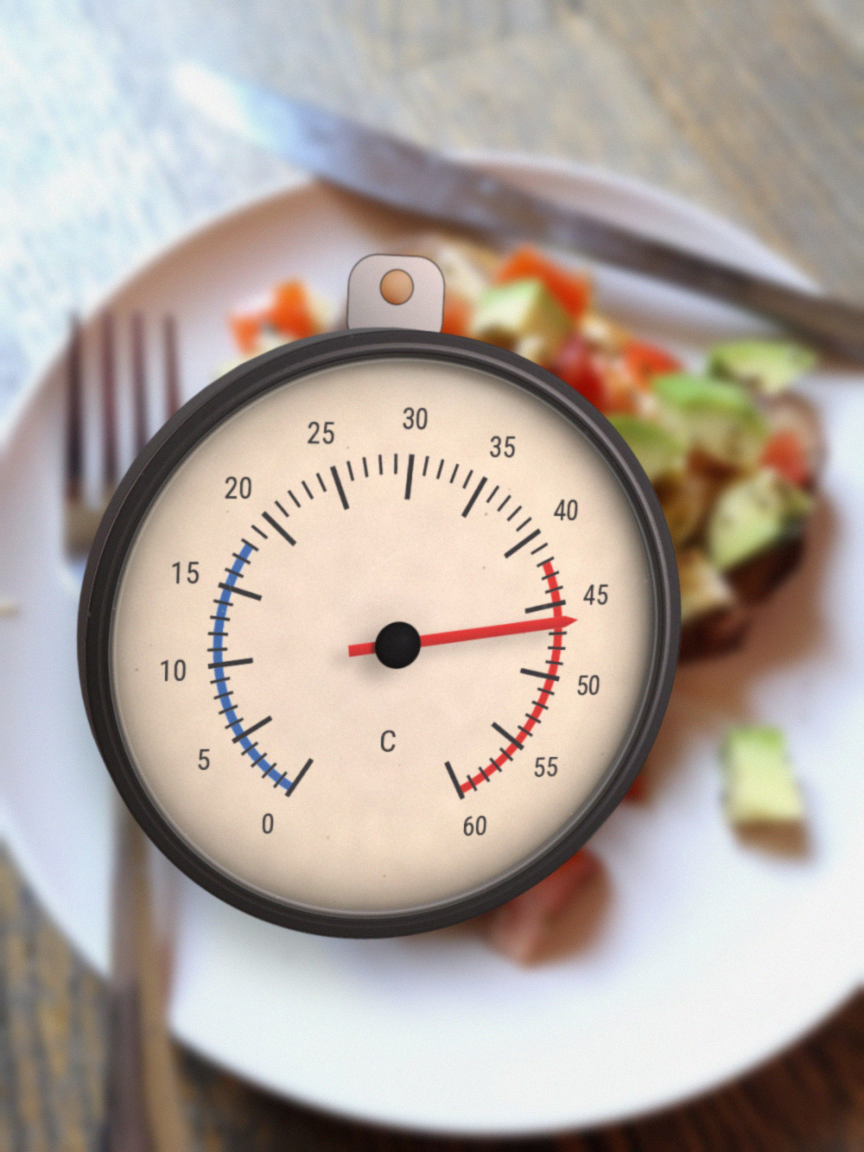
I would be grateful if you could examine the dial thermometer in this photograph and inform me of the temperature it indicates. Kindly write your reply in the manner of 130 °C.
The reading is 46 °C
